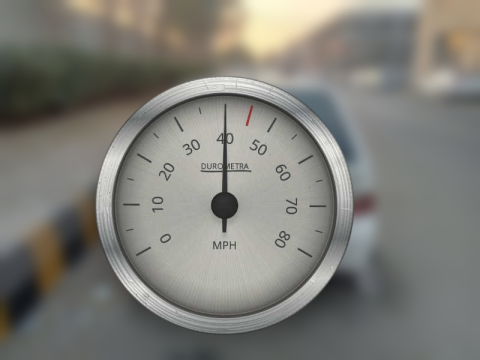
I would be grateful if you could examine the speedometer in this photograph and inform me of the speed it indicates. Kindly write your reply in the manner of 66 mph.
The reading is 40 mph
